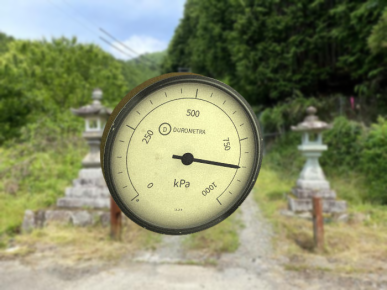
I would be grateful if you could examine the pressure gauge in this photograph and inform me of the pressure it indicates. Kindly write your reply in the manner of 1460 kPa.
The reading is 850 kPa
